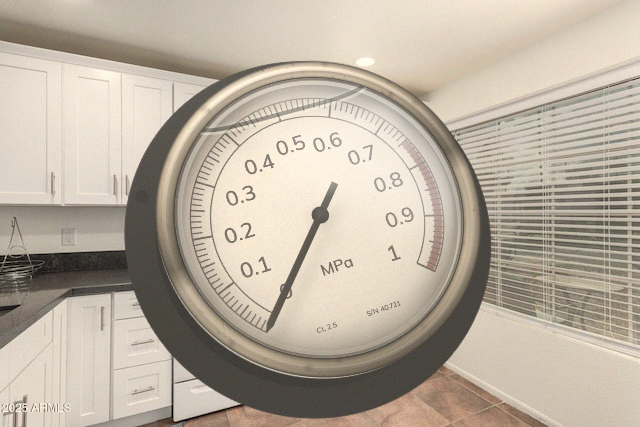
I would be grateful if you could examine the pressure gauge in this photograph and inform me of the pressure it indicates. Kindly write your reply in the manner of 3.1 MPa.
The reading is 0 MPa
